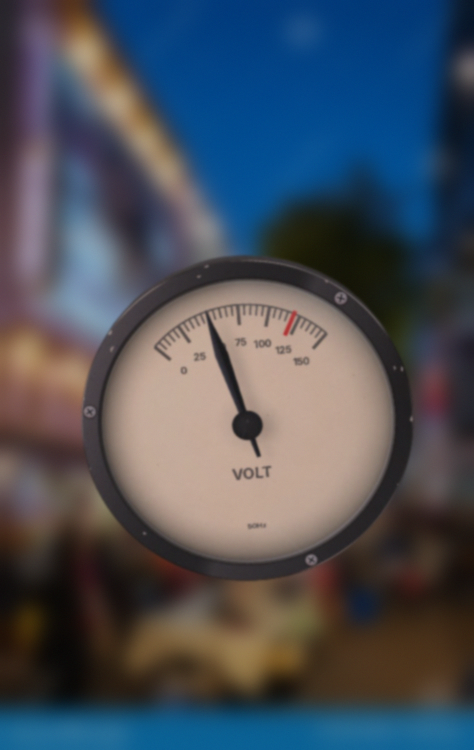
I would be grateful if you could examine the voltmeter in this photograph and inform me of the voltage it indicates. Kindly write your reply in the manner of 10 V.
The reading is 50 V
